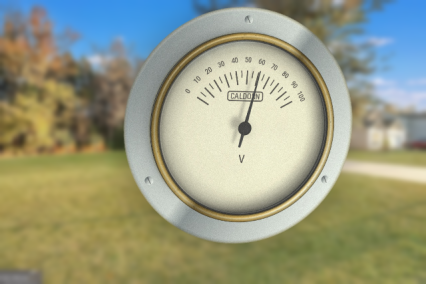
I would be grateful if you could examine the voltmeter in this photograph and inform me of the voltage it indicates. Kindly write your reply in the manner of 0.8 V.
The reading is 60 V
